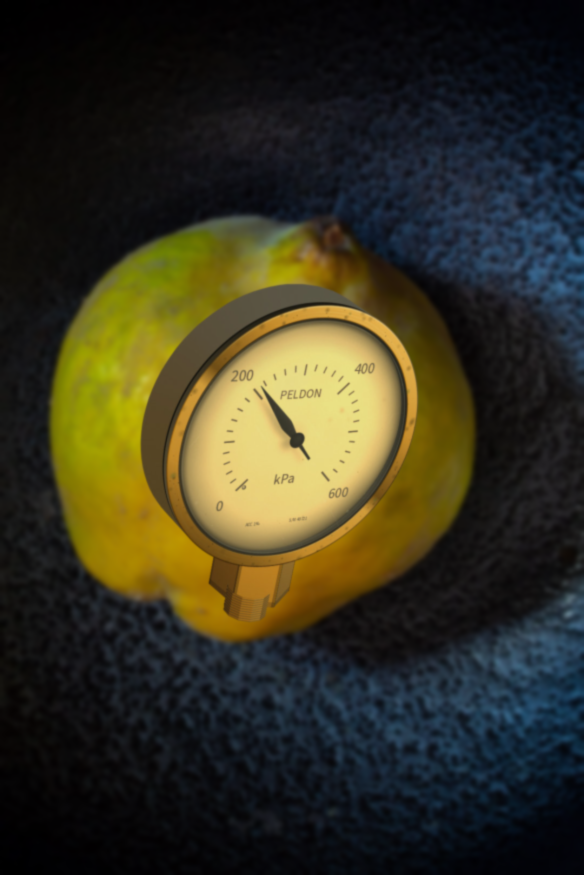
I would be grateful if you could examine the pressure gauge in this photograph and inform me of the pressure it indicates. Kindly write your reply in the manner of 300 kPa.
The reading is 210 kPa
